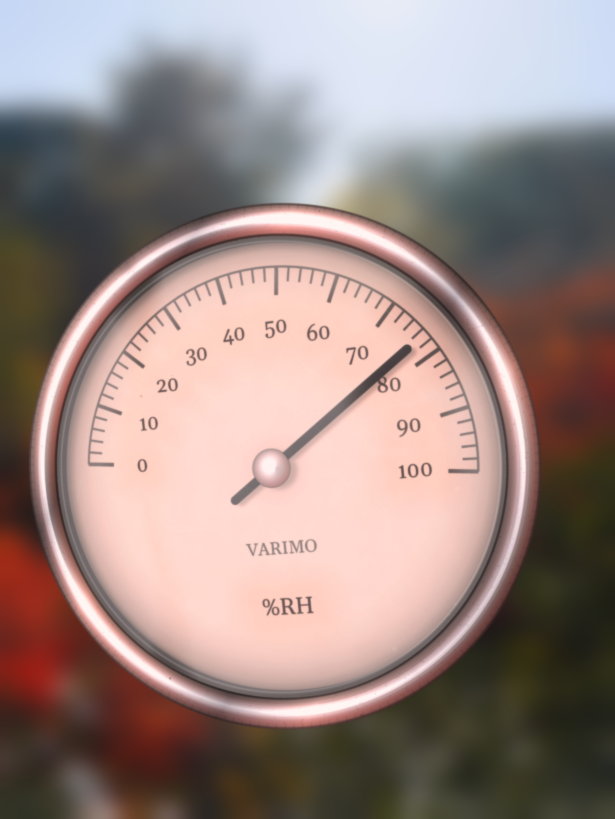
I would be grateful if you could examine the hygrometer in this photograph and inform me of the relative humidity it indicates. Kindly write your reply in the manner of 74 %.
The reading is 77 %
